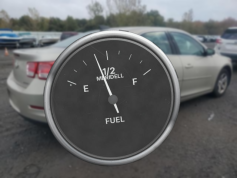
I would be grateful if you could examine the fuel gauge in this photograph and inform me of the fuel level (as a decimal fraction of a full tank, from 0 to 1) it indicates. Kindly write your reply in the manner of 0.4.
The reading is 0.375
